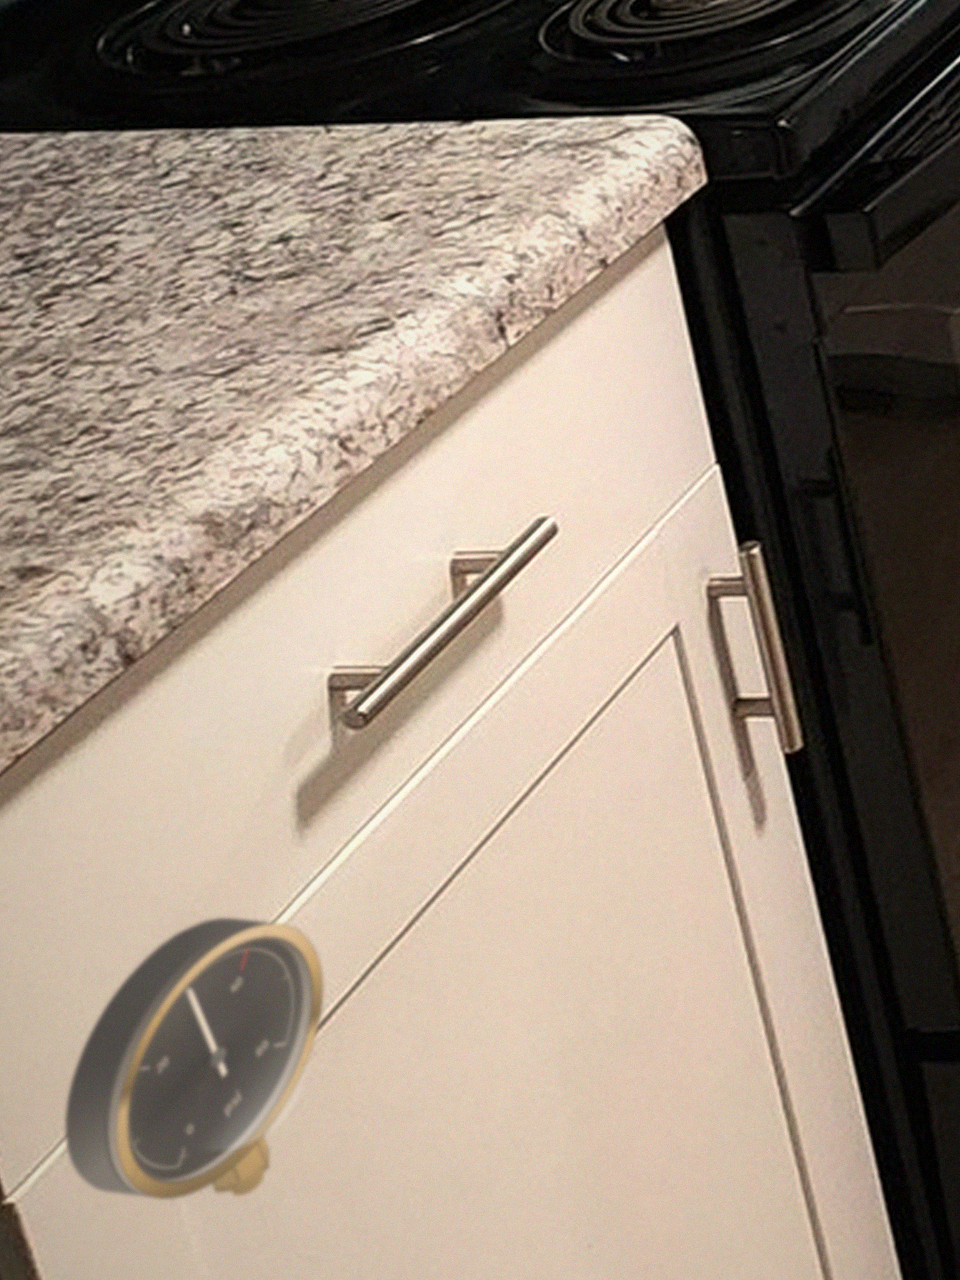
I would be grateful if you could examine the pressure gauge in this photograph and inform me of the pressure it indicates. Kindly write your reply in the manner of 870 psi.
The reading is 30 psi
